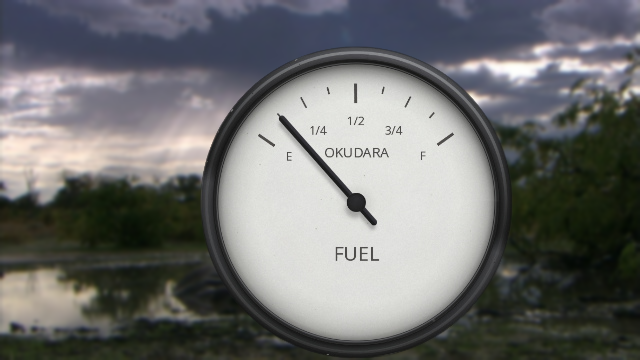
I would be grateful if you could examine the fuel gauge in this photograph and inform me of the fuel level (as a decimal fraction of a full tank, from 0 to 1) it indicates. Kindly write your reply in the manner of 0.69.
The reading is 0.125
